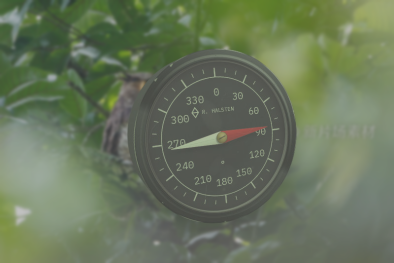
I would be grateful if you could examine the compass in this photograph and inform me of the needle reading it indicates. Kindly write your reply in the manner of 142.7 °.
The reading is 85 °
